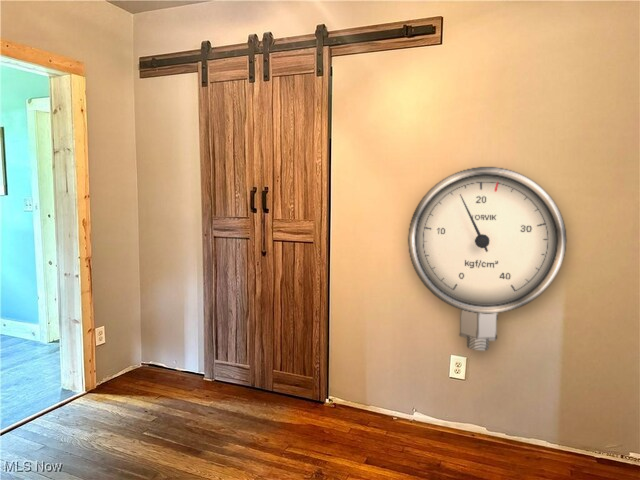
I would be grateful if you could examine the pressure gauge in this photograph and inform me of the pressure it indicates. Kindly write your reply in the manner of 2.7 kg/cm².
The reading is 17 kg/cm²
